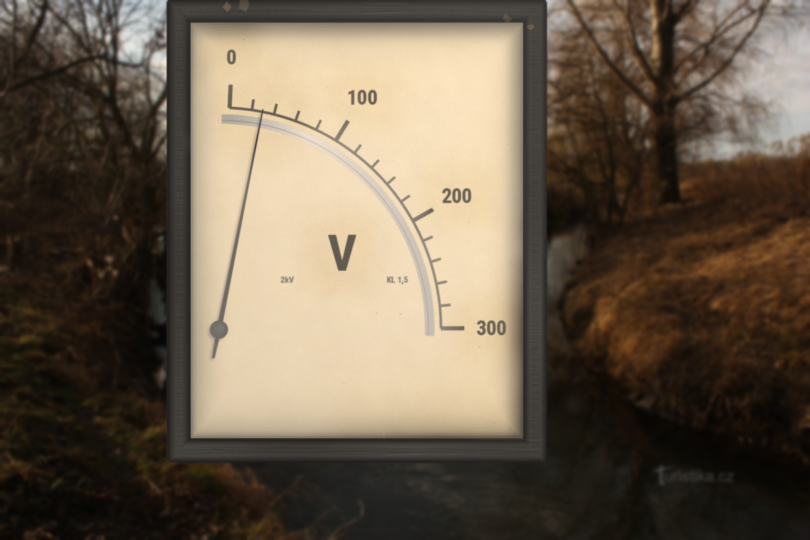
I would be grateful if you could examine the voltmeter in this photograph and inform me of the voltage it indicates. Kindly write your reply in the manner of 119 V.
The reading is 30 V
